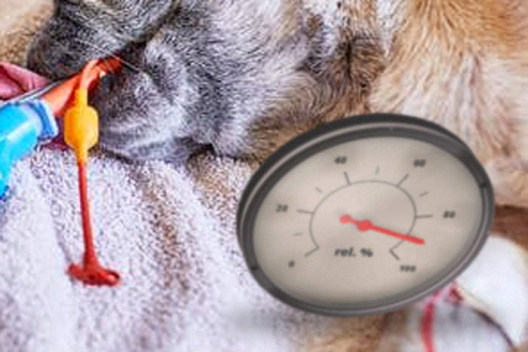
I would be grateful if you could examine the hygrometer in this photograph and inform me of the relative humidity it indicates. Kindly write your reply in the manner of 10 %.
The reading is 90 %
